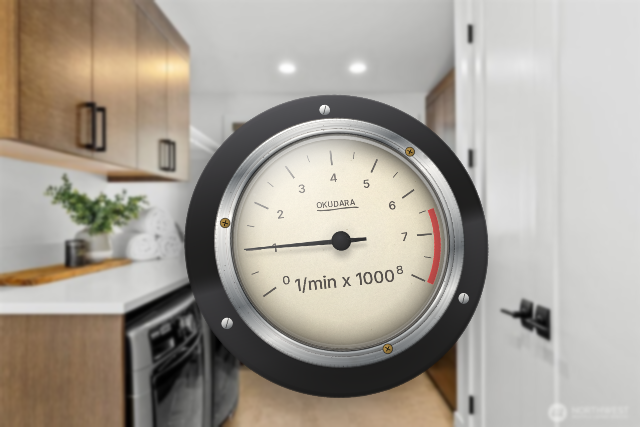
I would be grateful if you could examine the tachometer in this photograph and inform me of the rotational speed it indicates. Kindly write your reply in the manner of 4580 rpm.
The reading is 1000 rpm
